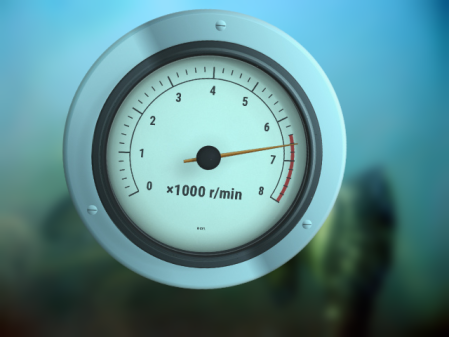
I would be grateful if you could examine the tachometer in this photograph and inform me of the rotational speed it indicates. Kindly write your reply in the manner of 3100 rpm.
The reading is 6600 rpm
